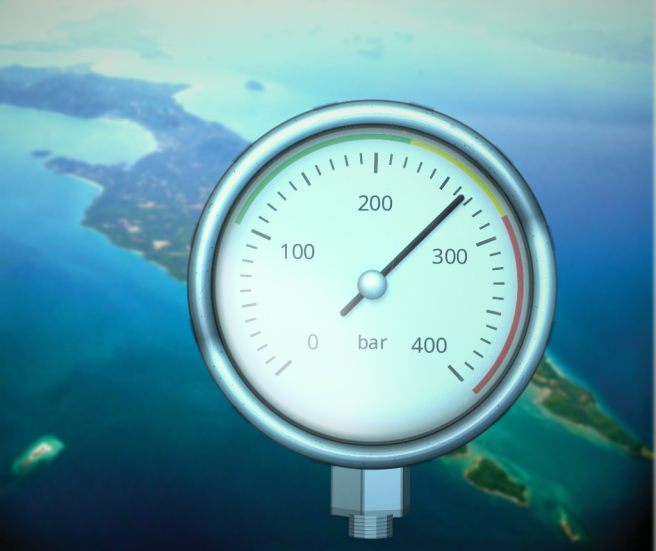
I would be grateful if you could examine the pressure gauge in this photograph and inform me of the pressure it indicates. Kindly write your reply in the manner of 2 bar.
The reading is 265 bar
